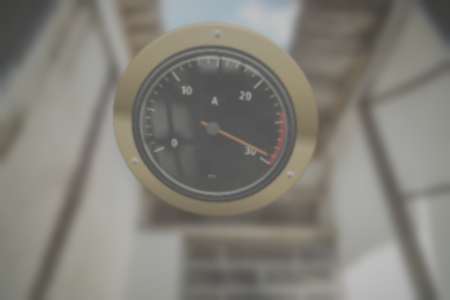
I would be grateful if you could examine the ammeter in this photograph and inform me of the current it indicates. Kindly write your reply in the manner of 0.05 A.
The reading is 29 A
